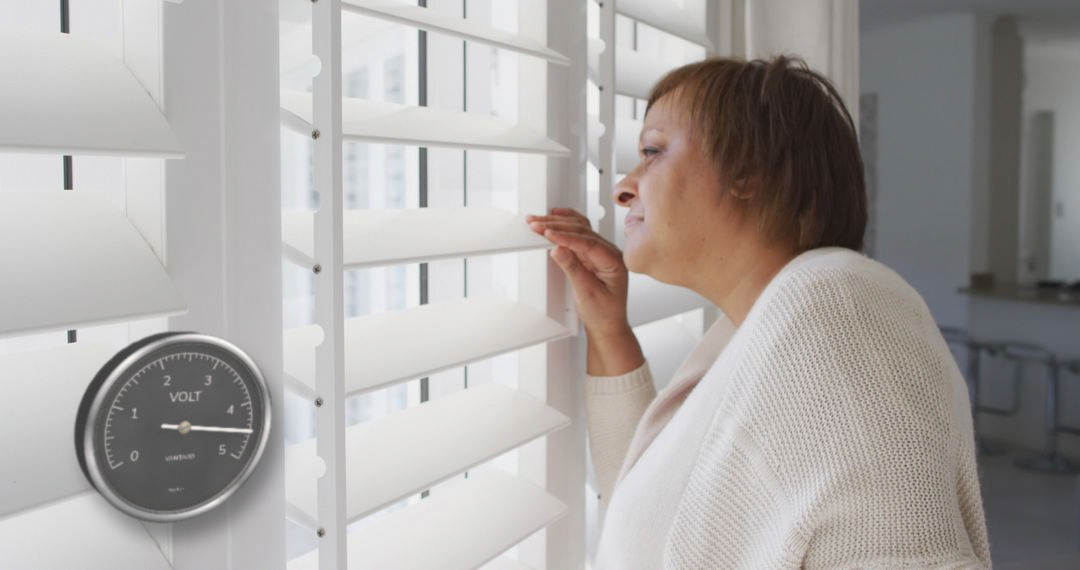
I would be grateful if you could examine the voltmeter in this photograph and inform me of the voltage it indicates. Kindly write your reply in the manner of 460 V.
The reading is 4.5 V
